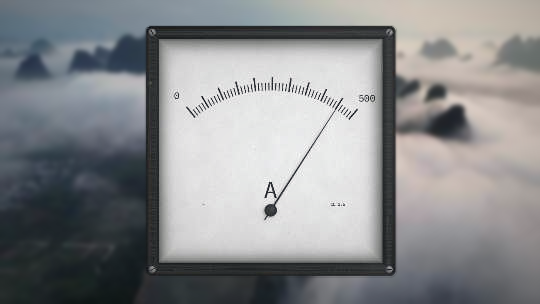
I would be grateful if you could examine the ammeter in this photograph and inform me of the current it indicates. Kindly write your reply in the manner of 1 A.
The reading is 450 A
